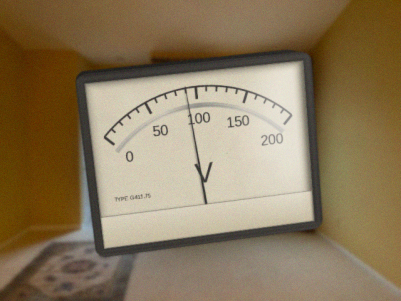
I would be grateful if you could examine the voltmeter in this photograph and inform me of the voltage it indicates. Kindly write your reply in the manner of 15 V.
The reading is 90 V
